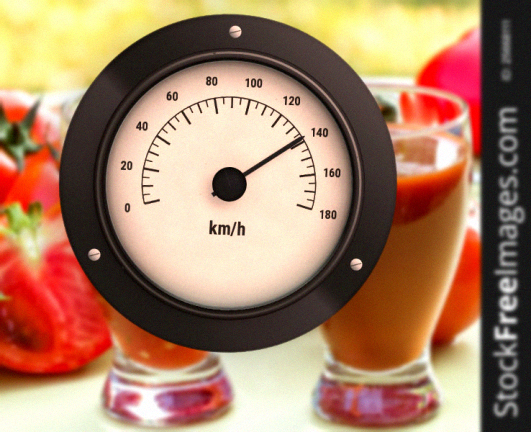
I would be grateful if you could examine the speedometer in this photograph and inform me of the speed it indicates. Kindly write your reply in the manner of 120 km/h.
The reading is 137.5 km/h
